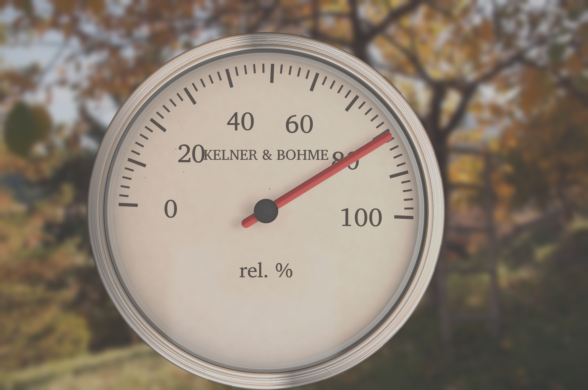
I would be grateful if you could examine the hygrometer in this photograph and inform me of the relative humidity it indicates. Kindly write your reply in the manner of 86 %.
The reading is 81 %
